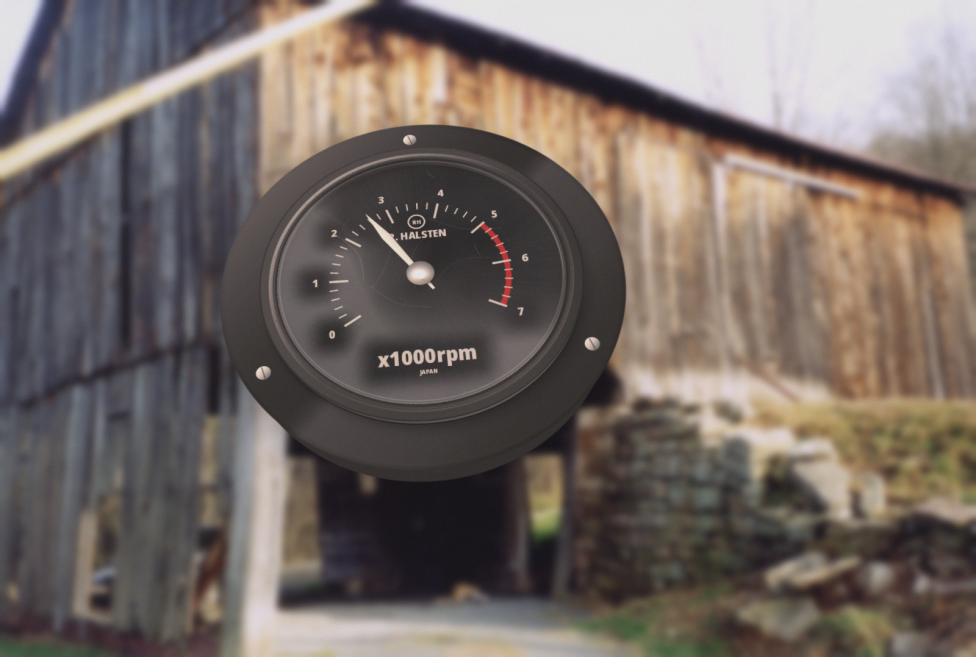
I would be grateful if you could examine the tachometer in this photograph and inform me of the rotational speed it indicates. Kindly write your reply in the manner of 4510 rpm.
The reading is 2600 rpm
